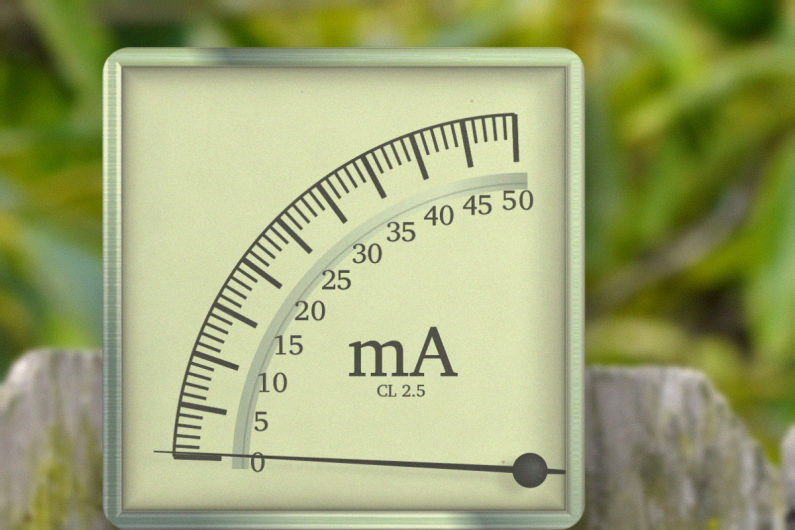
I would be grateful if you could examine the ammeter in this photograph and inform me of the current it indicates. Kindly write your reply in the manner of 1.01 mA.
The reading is 0.5 mA
